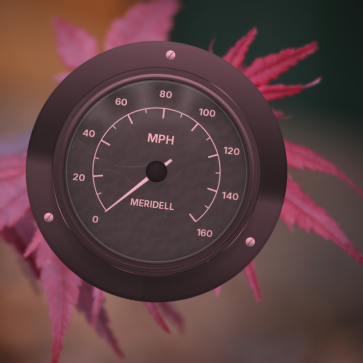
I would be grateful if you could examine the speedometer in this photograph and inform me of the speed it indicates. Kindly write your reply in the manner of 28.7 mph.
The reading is 0 mph
